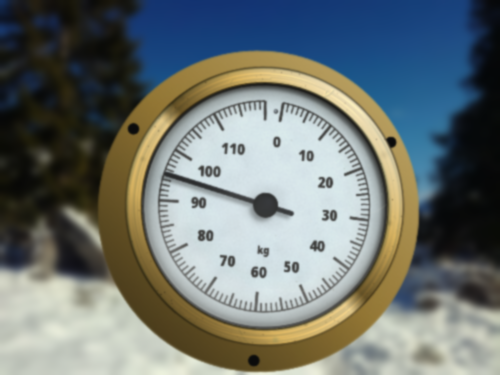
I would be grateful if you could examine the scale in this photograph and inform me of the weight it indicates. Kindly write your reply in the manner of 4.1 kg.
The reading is 95 kg
